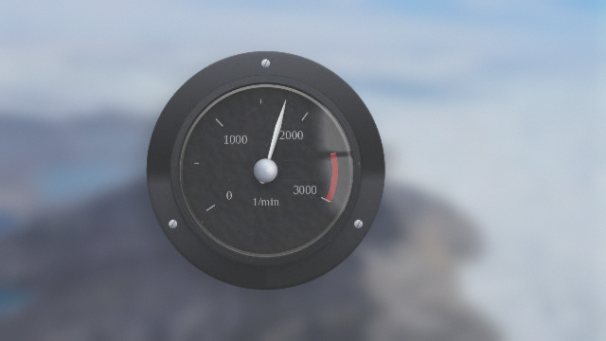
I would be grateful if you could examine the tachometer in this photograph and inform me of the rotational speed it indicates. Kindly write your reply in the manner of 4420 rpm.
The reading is 1750 rpm
